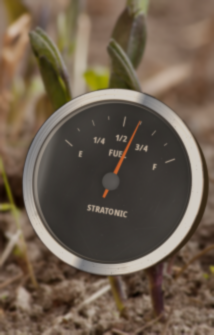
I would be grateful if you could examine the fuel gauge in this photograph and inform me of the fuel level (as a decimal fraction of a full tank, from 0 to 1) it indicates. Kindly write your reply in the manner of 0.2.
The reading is 0.625
